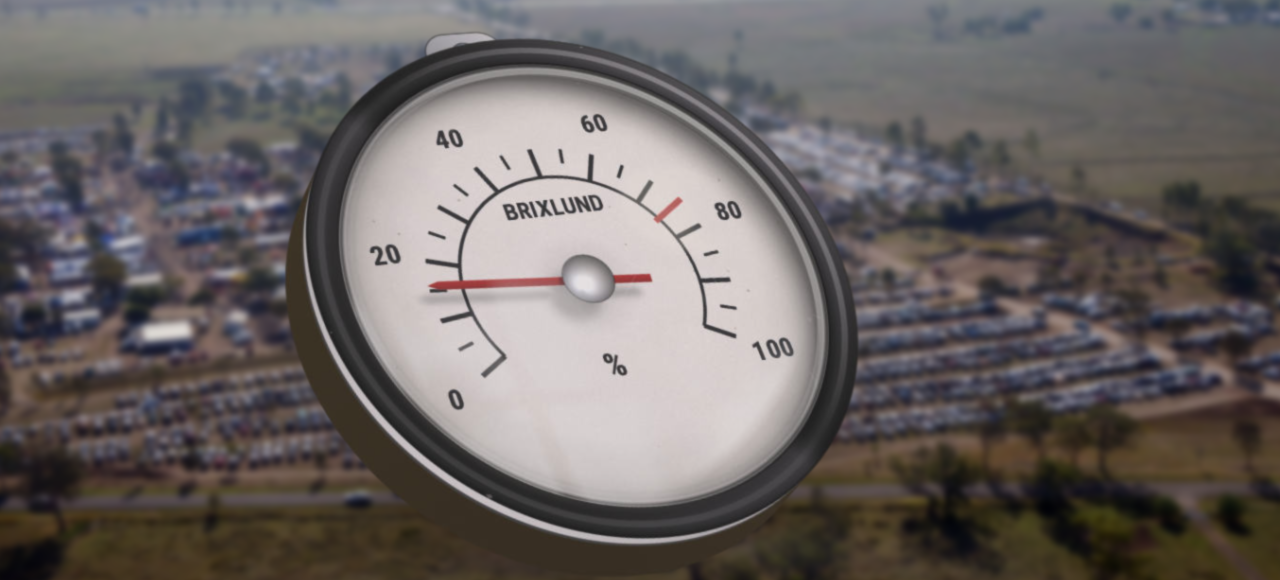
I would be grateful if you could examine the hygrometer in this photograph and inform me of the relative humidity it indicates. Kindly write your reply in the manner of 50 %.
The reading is 15 %
